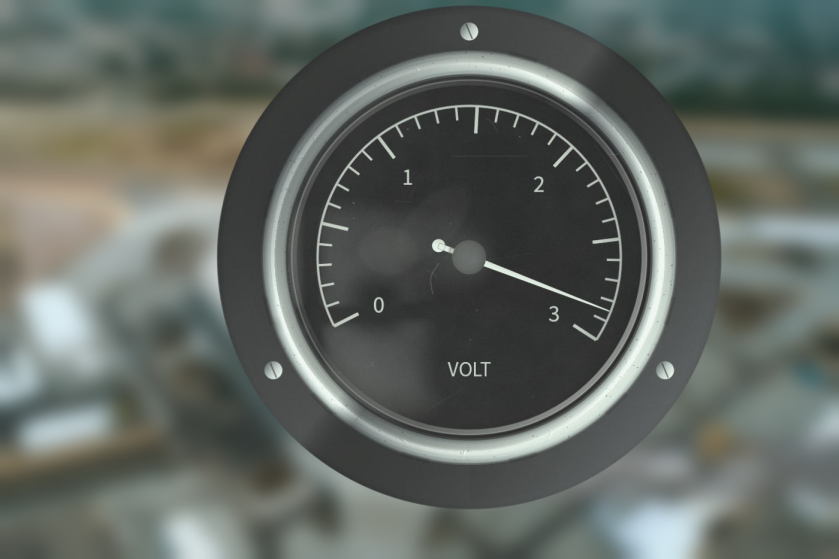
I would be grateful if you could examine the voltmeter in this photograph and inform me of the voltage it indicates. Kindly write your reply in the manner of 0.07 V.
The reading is 2.85 V
